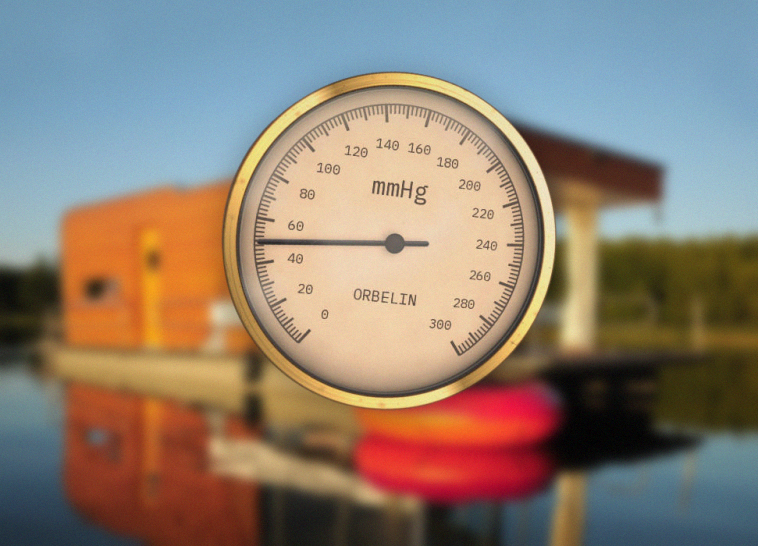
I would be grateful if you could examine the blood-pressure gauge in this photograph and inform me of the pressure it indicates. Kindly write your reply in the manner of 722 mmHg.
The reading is 50 mmHg
